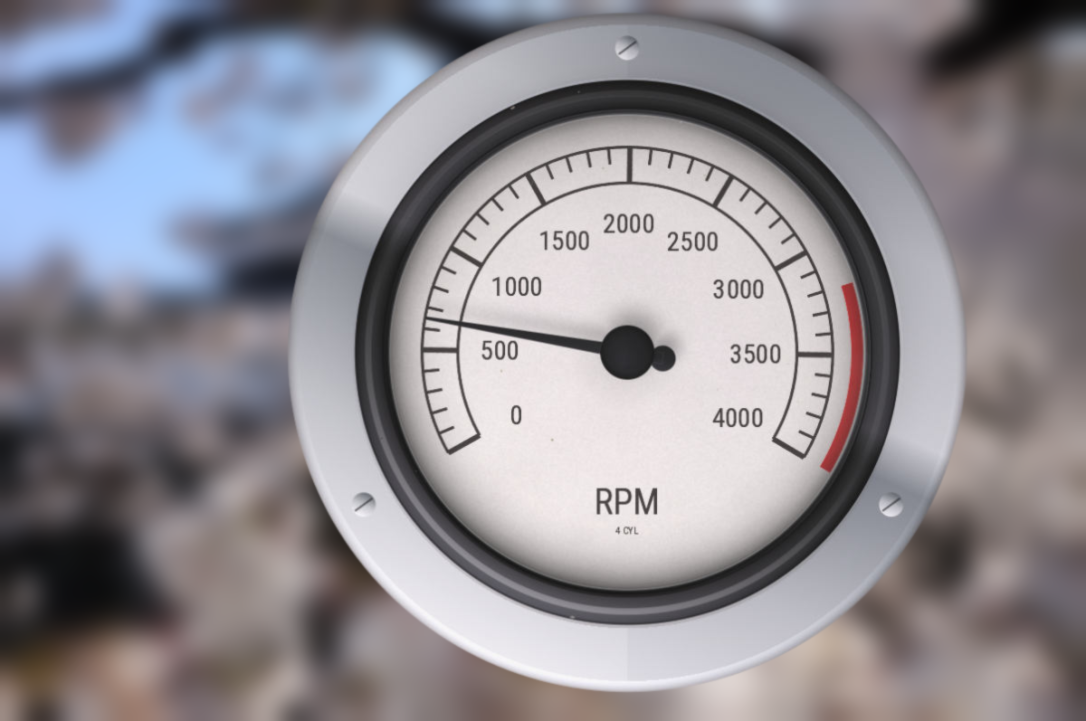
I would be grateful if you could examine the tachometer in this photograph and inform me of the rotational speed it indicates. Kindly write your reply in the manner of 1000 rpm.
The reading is 650 rpm
